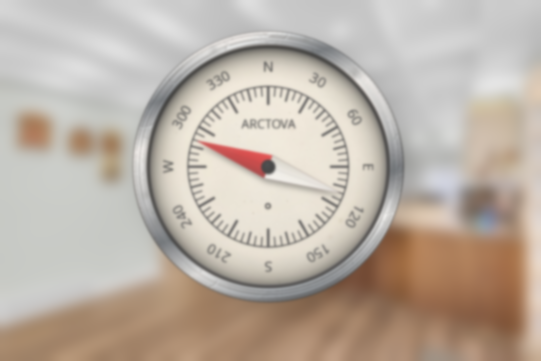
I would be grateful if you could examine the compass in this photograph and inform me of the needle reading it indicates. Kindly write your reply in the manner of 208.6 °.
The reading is 290 °
